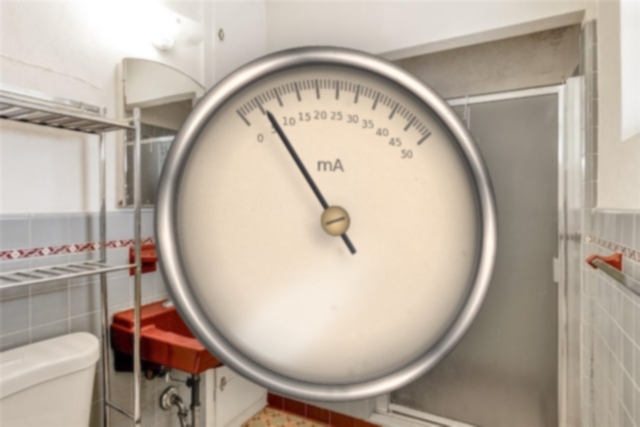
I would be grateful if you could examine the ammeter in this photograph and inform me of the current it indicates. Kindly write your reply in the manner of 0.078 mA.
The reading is 5 mA
